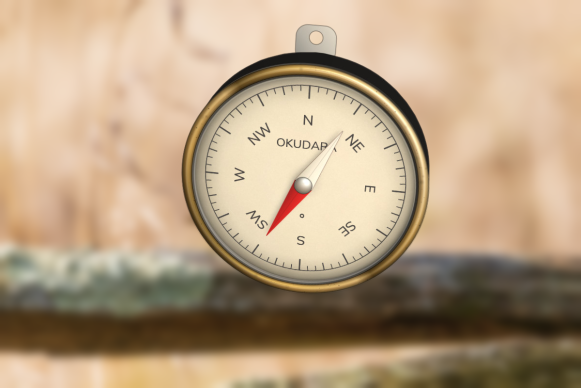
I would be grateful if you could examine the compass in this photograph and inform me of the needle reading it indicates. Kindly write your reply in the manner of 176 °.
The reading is 210 °
